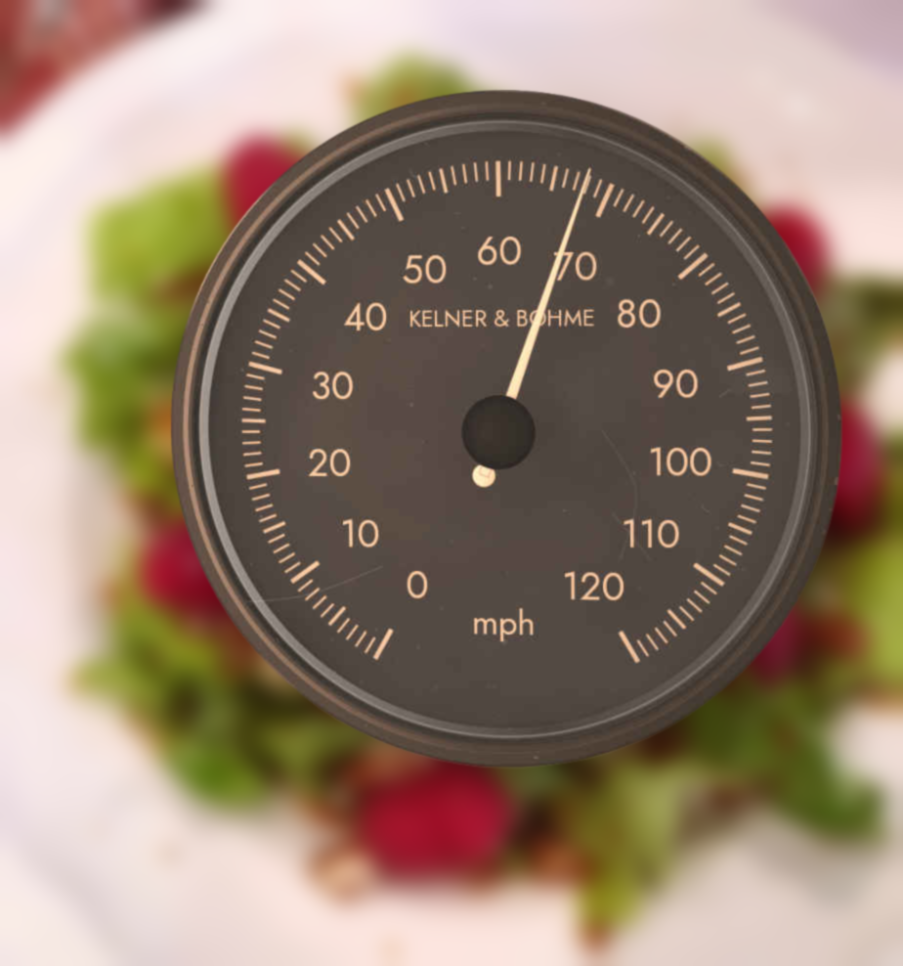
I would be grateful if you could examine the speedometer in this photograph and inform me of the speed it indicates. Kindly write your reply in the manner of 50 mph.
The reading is 68 mph
